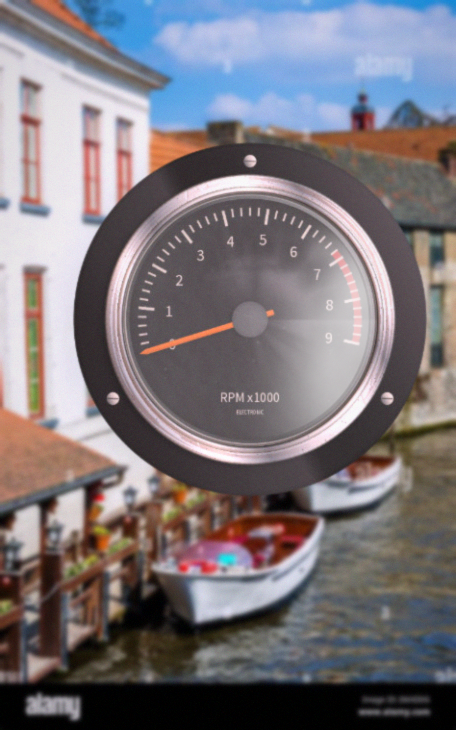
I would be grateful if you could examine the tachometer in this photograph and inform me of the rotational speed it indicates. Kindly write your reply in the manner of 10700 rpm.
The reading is 0 rpm
